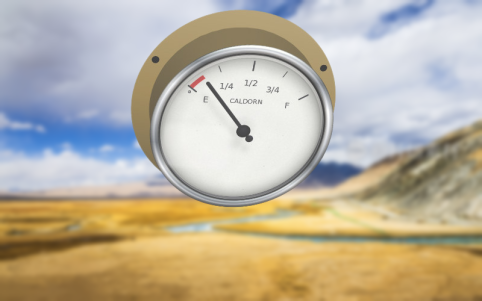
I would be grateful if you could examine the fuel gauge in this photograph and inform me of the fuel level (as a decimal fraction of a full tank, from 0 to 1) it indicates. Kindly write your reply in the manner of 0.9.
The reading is 0.125
